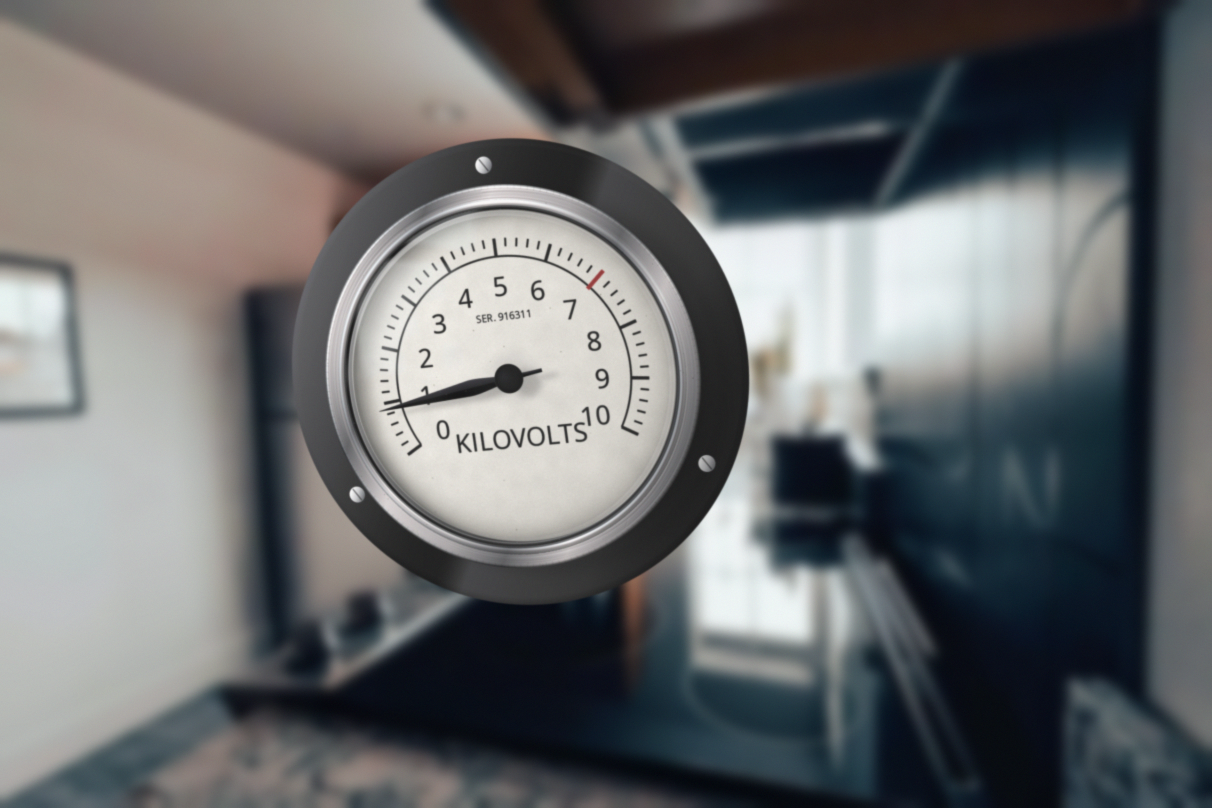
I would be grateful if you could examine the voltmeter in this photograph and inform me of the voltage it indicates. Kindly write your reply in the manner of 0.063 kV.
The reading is 0.9 kV
